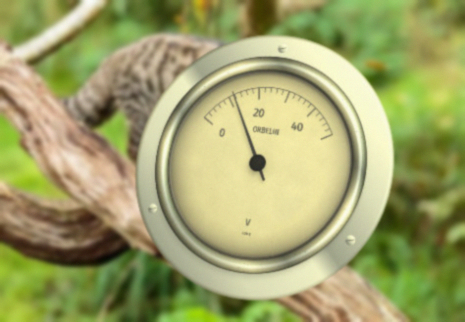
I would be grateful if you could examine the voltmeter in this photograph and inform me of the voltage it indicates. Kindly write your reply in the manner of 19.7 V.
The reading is 12 V
